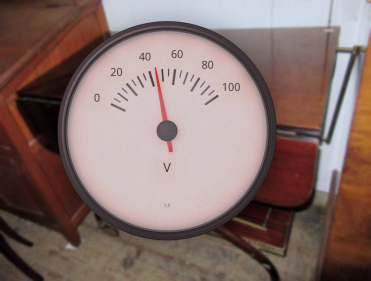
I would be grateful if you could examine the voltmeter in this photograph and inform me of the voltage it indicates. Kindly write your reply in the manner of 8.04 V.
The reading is 45 V
